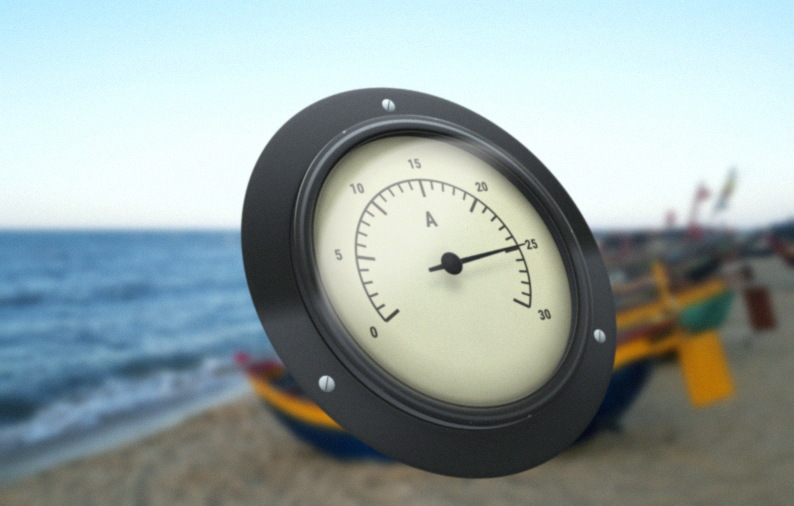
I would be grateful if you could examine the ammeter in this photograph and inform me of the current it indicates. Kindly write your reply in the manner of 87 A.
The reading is 25 A
